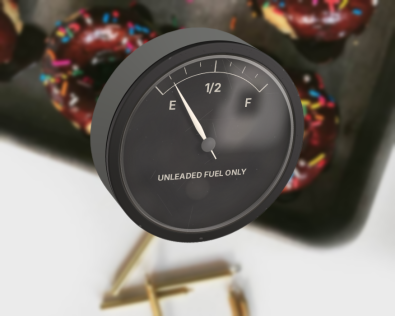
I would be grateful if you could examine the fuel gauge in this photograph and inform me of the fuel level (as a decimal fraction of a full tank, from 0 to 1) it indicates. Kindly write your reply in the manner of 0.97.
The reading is 0.125
